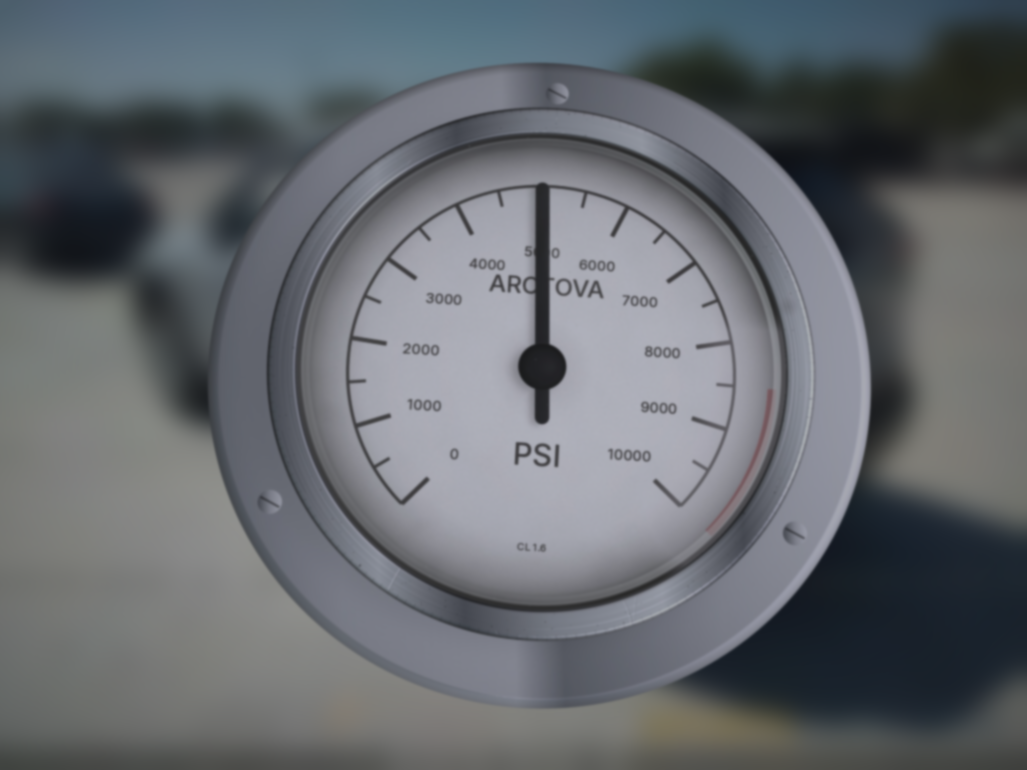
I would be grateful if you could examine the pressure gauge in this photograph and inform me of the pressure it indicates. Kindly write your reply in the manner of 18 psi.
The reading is 5000 psi
